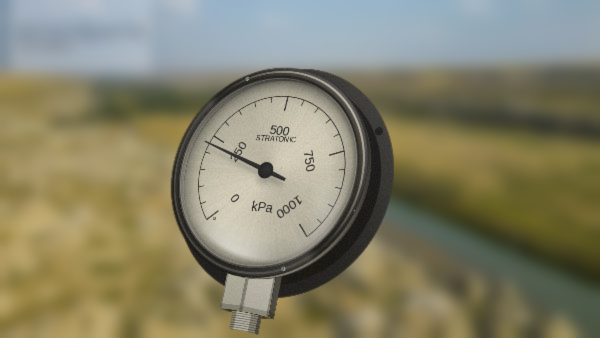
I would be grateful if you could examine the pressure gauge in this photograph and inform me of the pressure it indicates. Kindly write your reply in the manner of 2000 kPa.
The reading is 225 kPa
